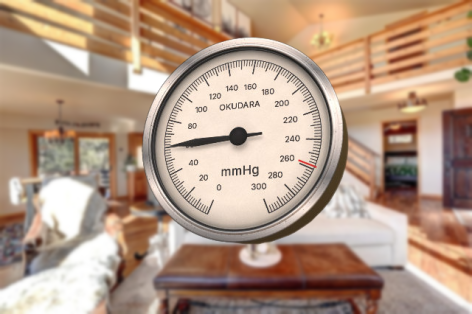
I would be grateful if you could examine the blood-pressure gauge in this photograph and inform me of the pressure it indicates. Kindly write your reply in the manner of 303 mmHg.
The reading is 60 mmHg
